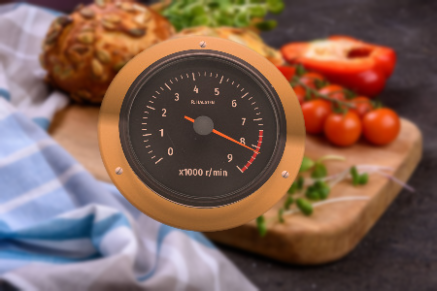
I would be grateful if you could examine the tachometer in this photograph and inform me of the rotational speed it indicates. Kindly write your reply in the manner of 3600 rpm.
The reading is 8200 rpm
